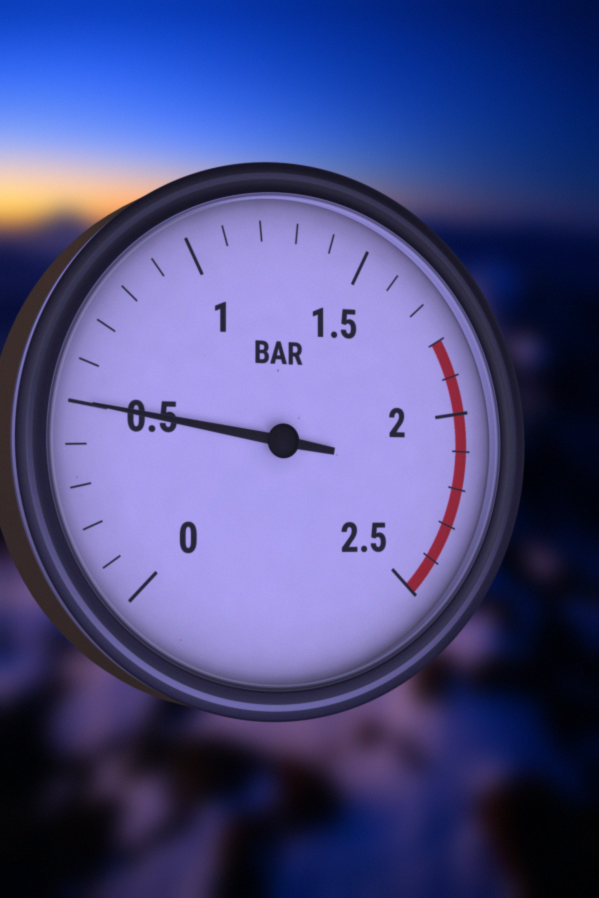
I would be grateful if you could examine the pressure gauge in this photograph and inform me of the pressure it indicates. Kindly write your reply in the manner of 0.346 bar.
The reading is 0.5 bar
